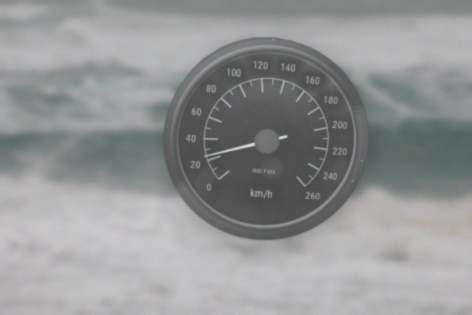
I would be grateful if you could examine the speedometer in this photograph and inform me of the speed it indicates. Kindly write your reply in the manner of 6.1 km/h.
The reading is 25 km/h
